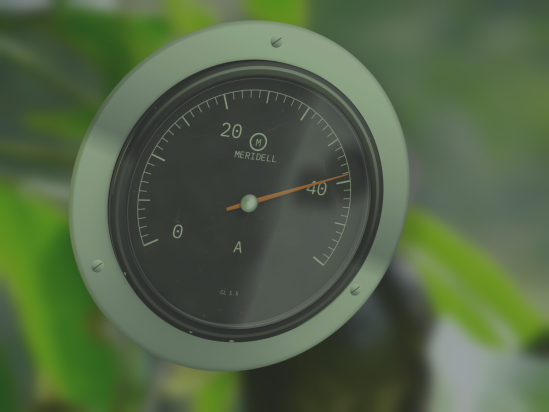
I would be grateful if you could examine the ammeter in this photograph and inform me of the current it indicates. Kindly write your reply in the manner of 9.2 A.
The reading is 39 A
